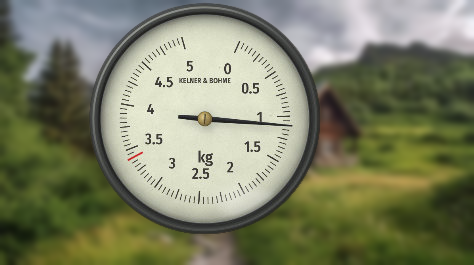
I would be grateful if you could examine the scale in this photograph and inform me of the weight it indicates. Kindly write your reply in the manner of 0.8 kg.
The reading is 1.1 kg
